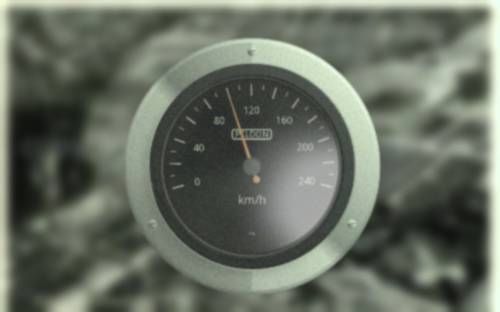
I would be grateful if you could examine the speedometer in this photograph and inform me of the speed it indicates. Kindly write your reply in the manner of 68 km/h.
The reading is 100 km/h
